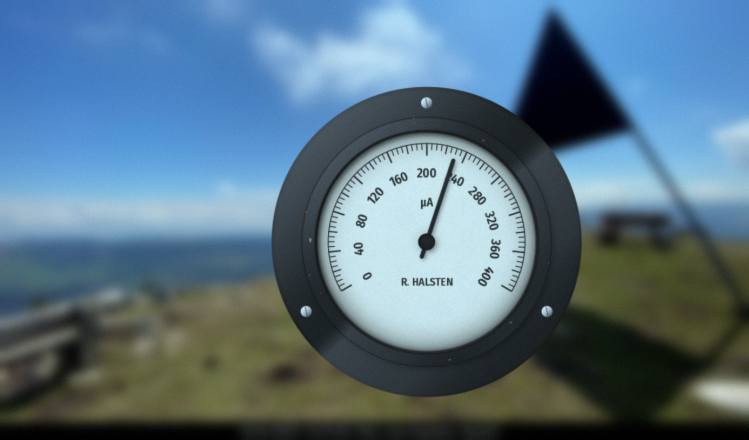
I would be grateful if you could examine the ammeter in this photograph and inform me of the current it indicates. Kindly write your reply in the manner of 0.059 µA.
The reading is 230 µA
